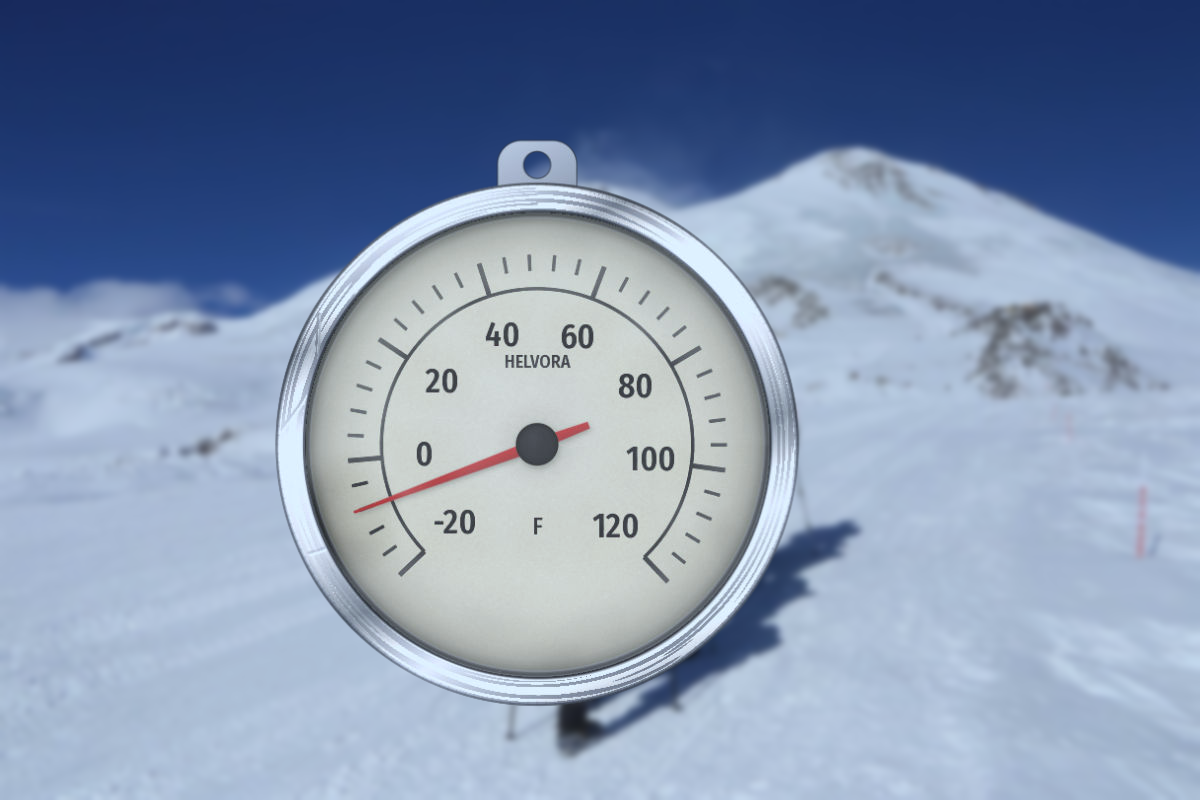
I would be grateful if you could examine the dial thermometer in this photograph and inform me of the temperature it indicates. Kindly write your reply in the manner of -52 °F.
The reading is -8 °F
